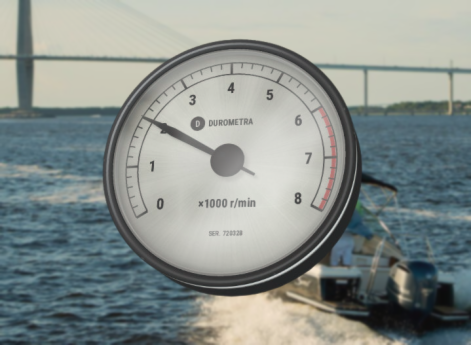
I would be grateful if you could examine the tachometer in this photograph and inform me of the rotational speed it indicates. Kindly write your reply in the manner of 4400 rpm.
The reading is 2000 rpm
